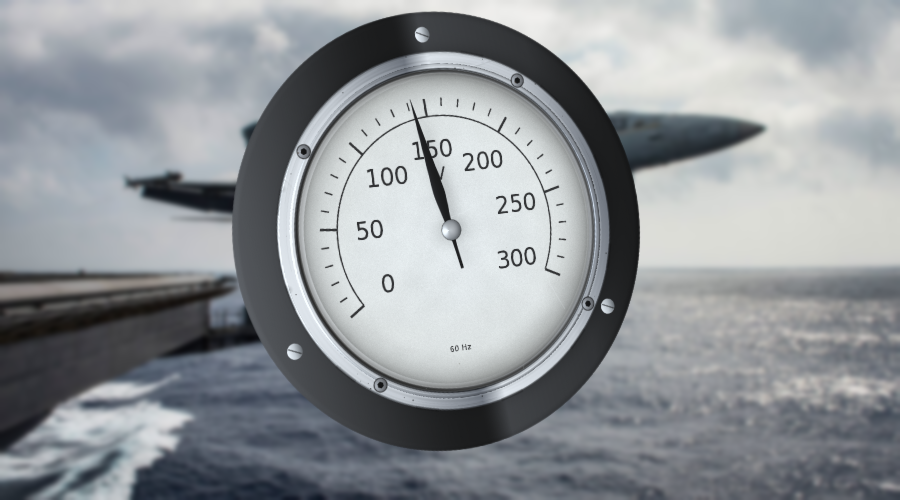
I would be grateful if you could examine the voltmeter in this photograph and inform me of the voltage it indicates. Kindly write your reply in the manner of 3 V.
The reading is 140 V
